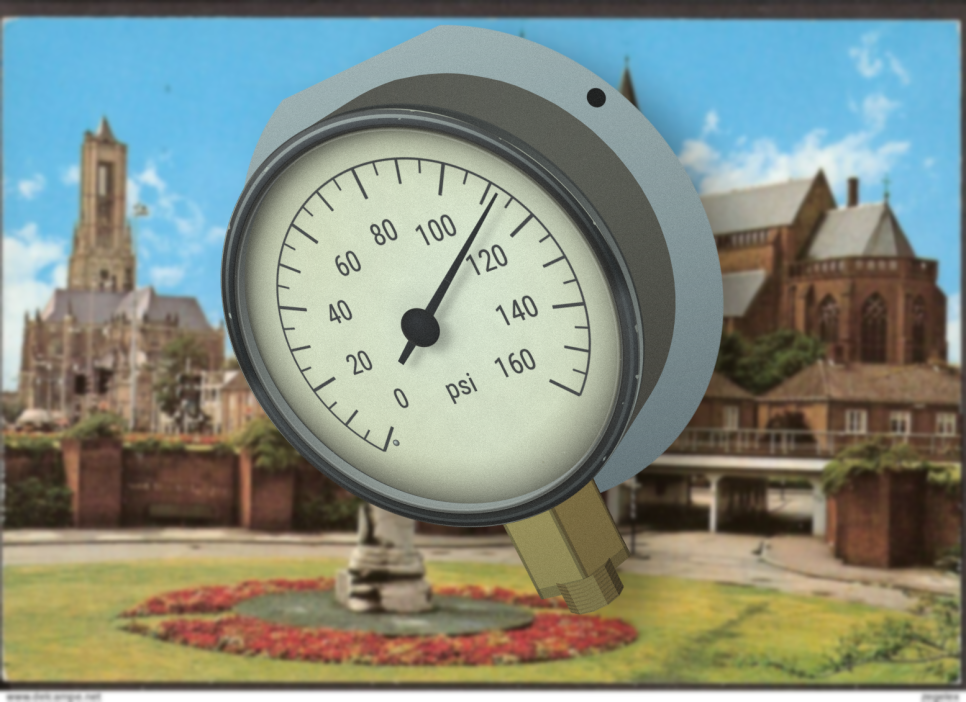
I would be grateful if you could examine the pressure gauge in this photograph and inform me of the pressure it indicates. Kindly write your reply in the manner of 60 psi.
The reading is 112.5 psi
